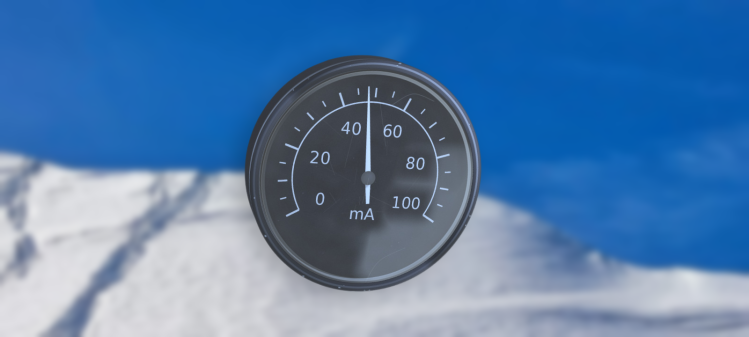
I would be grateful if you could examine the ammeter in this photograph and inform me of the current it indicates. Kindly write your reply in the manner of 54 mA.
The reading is 47.5 mA
